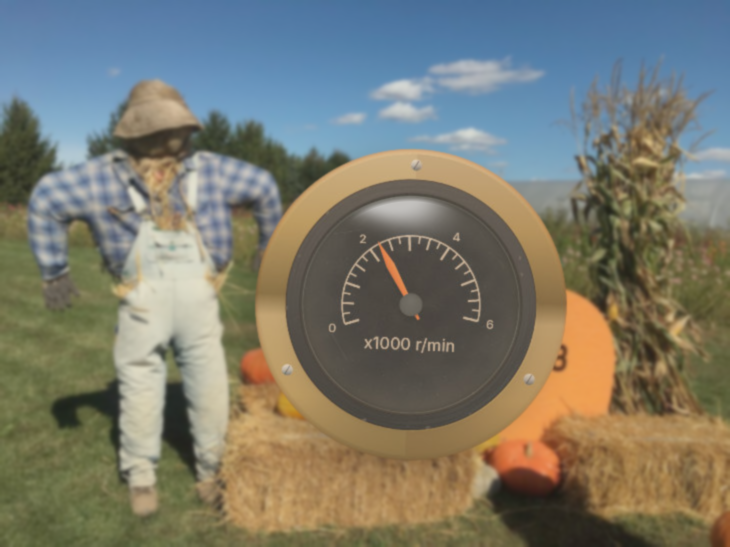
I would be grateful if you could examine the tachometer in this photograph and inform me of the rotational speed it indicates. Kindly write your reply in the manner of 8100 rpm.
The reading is 2250 rpm
